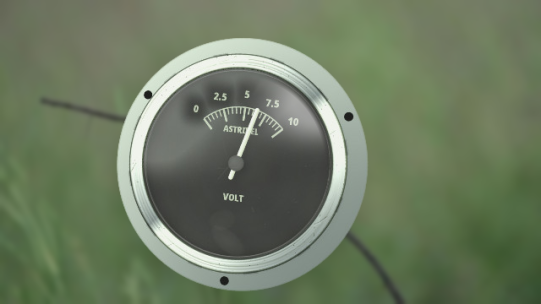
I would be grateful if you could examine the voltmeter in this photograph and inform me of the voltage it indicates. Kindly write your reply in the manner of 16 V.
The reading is 6.5 V
